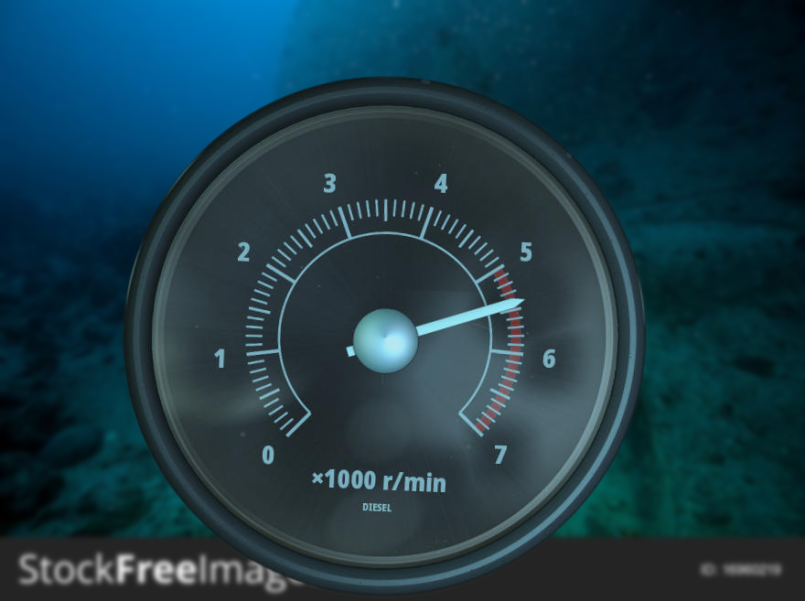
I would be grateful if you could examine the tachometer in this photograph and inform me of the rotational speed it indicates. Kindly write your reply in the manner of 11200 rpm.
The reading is 5400 rpm
